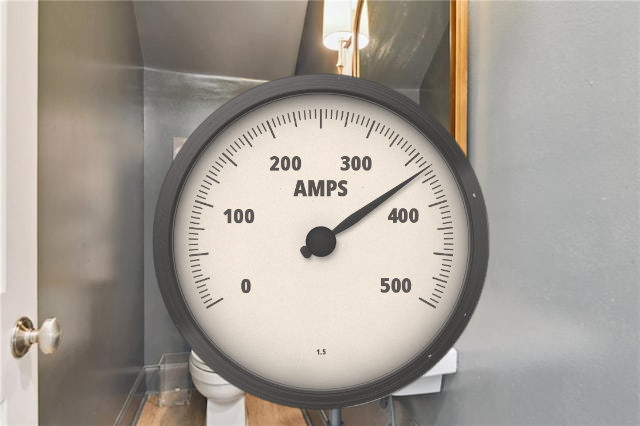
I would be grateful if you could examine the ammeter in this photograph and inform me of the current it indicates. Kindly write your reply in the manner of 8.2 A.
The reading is 365 A
